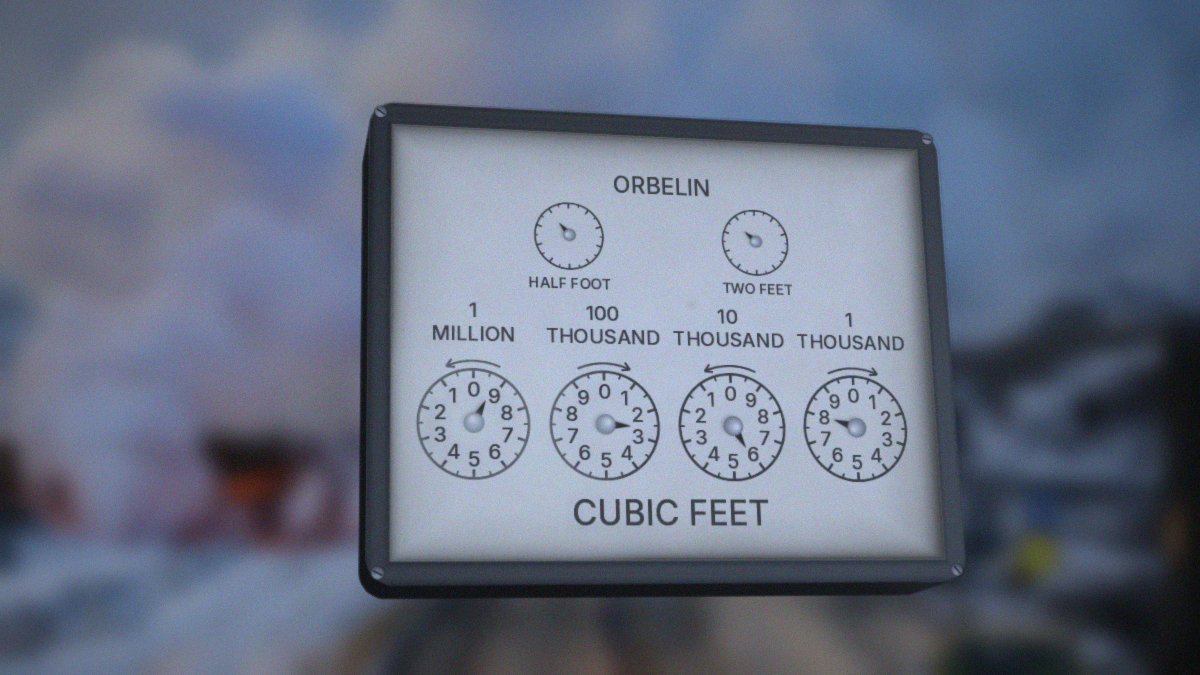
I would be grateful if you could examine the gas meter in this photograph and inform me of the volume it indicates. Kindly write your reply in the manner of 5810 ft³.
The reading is 925800 ft³
